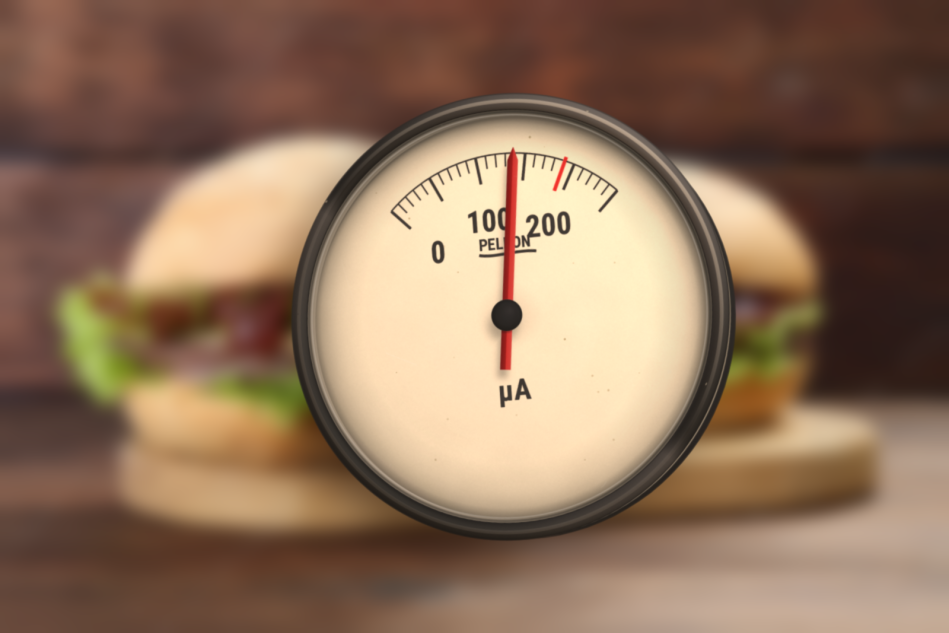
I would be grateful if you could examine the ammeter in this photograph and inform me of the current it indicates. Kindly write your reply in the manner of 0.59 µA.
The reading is 140 µA
